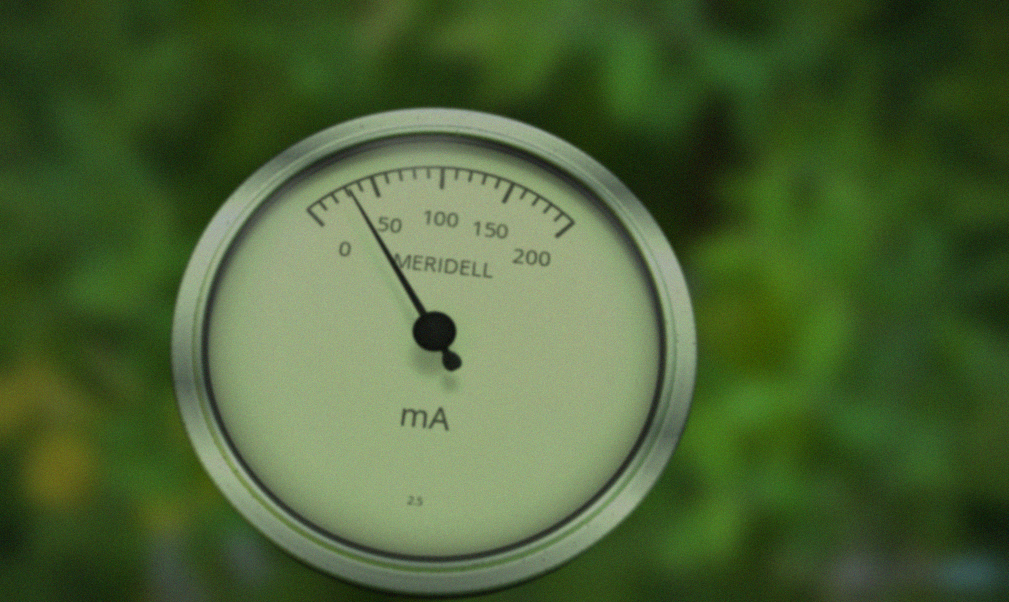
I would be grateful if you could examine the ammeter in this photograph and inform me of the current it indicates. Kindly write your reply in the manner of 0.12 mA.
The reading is 30 mA
